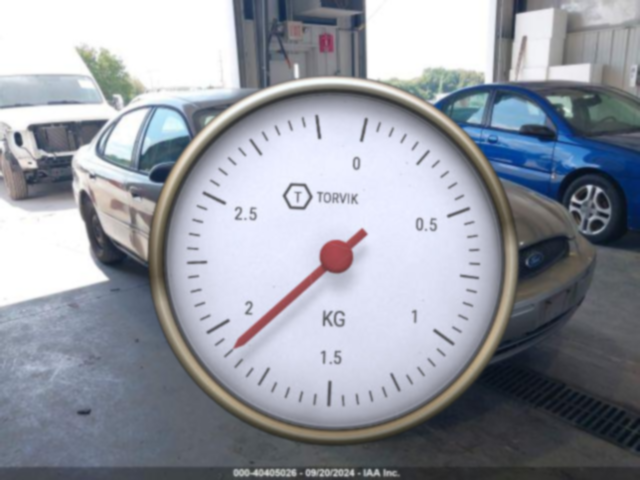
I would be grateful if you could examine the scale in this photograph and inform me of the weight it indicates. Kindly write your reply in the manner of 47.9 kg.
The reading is 1.9 kg
